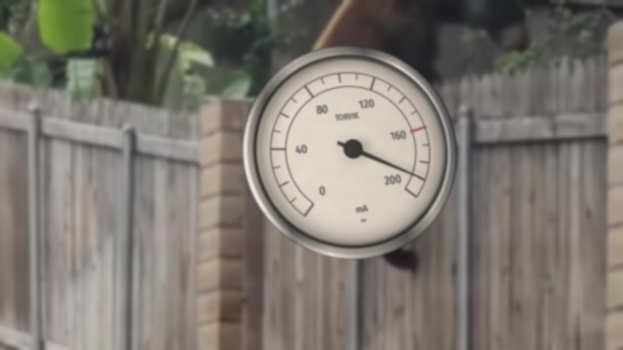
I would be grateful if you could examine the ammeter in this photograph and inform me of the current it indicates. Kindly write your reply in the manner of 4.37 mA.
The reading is 190 mA
